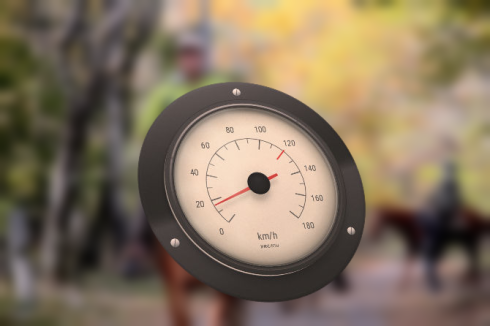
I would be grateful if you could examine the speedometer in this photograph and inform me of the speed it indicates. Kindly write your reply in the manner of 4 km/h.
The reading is 15 km/h
